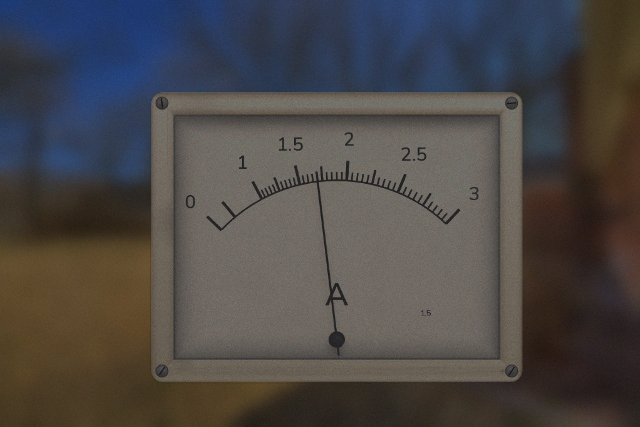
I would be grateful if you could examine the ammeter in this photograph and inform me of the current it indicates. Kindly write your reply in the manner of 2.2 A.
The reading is 1.7 A
